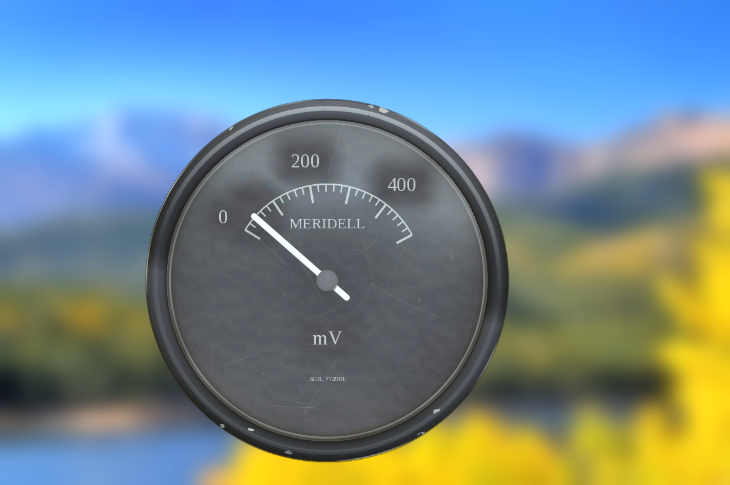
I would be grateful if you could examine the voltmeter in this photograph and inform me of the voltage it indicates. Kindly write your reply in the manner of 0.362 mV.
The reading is 40 mV
